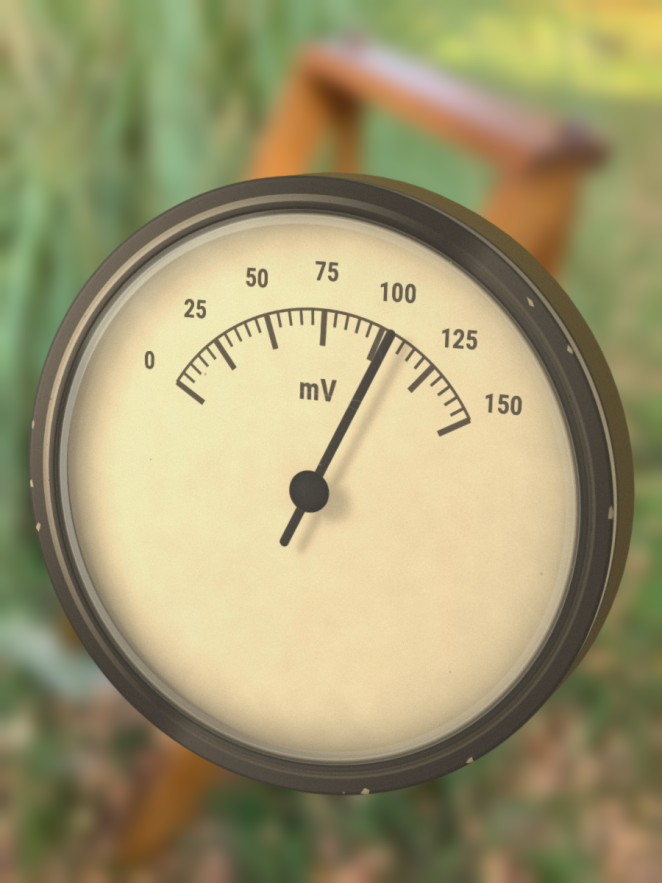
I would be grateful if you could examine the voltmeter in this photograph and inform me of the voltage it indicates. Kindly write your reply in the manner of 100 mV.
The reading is 105 mV
